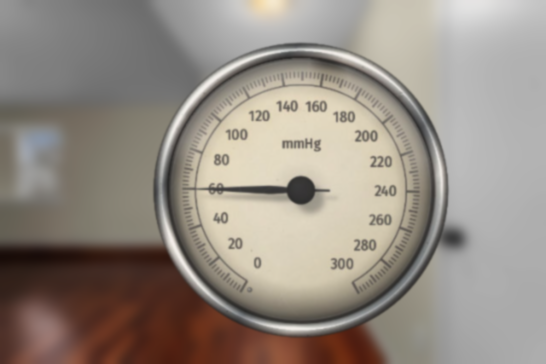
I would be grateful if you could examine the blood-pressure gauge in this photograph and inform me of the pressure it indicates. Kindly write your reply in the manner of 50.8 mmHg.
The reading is 60 mmHg
